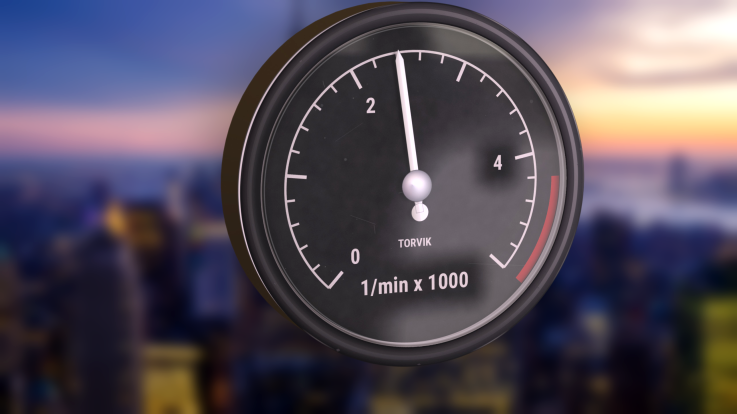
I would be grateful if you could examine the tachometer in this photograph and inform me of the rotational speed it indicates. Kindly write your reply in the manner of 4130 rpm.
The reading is 2400 rpm
